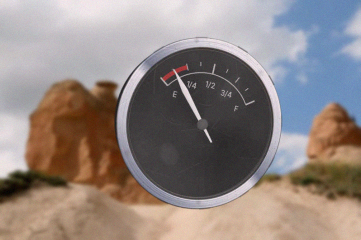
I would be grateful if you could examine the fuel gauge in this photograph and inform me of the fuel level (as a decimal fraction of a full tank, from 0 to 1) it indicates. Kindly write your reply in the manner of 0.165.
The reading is 0.125
